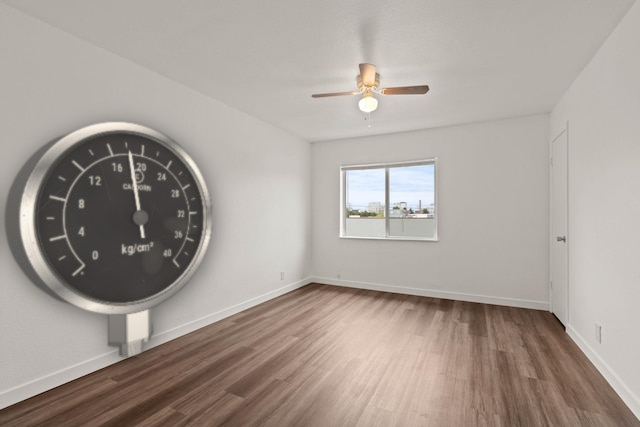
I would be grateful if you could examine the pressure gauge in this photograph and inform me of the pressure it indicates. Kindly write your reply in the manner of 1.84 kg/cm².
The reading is 18 kg/cm²
